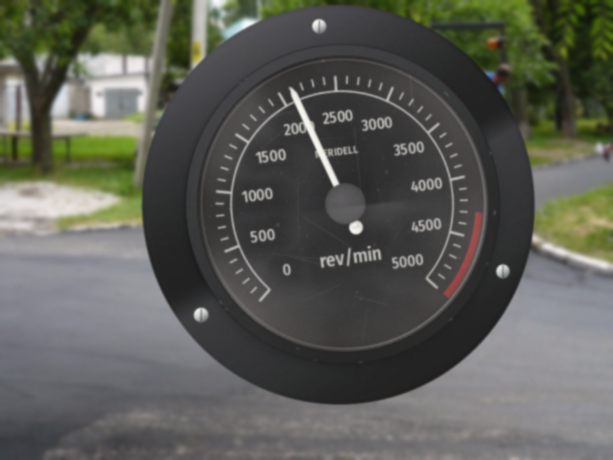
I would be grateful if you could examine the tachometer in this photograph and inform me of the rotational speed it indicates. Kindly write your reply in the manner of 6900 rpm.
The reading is 2100 rpm
